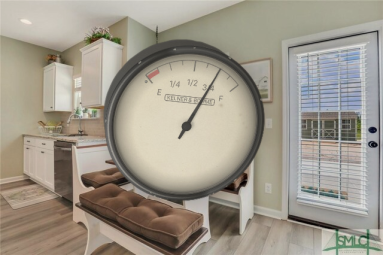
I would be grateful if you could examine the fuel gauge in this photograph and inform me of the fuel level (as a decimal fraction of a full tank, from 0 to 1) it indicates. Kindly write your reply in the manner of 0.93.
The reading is 0.75
